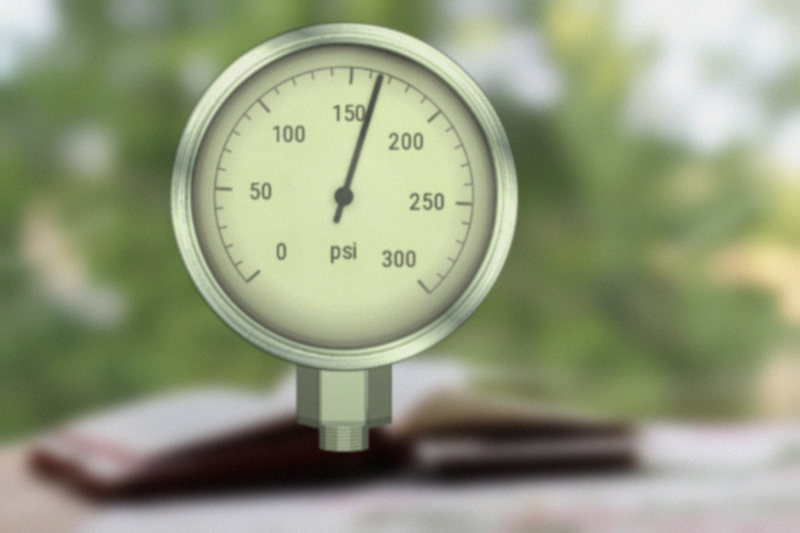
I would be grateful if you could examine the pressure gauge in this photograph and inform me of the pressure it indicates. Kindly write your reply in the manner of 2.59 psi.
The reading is 165 psi
